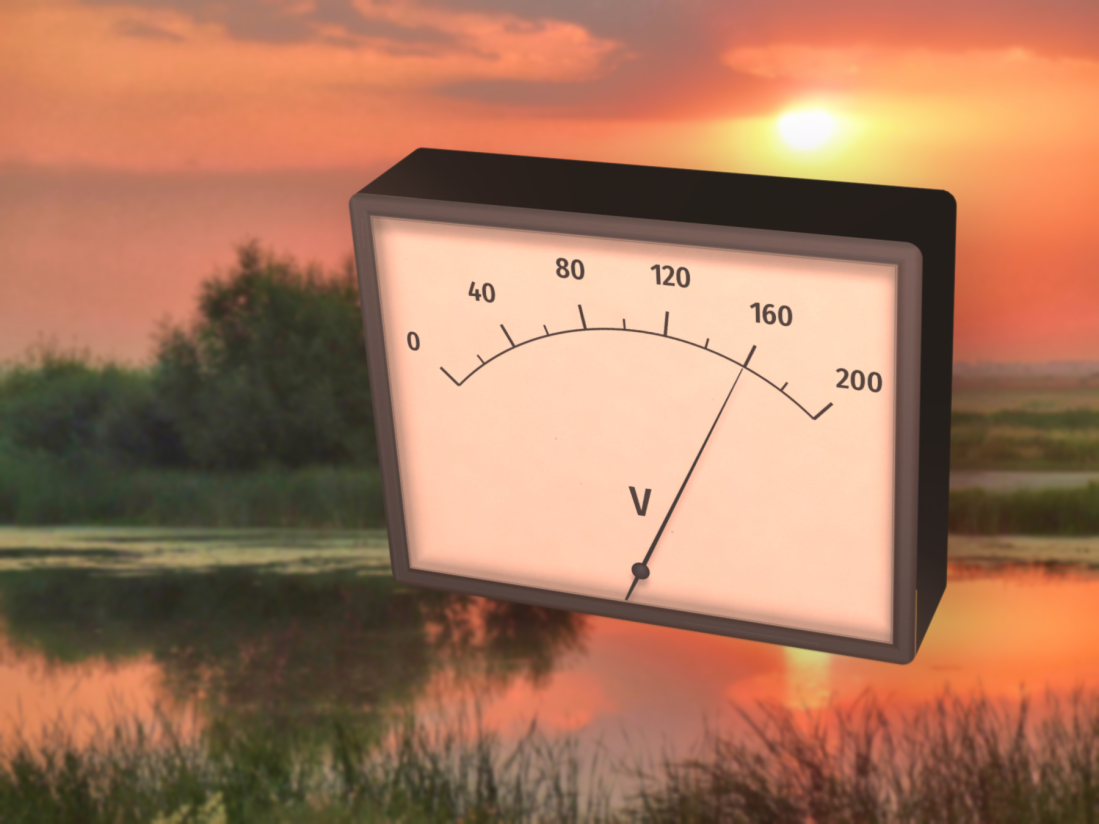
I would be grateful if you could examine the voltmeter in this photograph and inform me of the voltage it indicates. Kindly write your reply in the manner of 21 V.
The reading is 160 V
